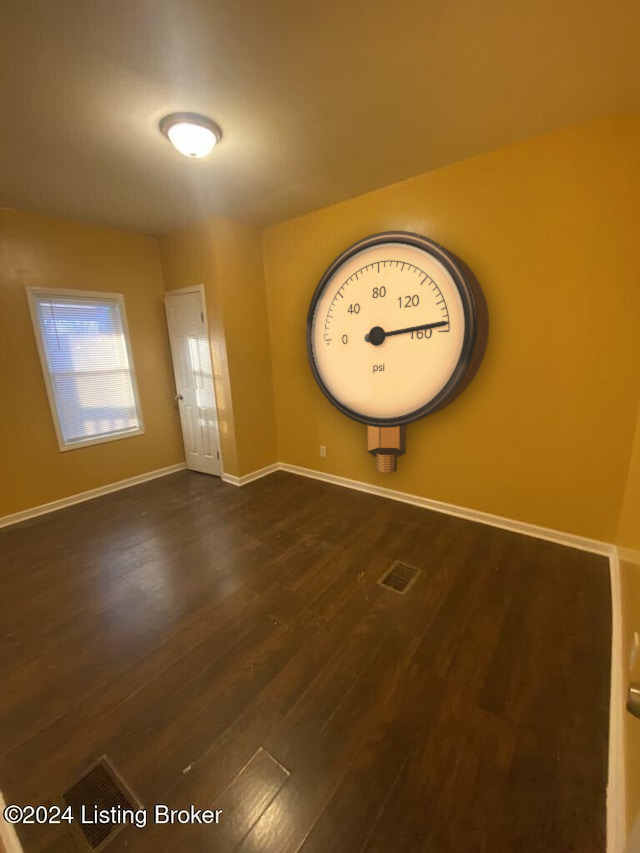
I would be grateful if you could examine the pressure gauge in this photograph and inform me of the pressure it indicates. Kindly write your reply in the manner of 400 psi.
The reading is 155 psi
